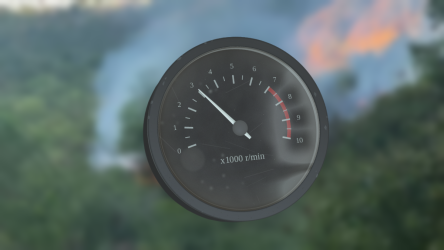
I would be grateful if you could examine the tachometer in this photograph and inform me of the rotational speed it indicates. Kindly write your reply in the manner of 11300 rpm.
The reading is 3000 rpm
